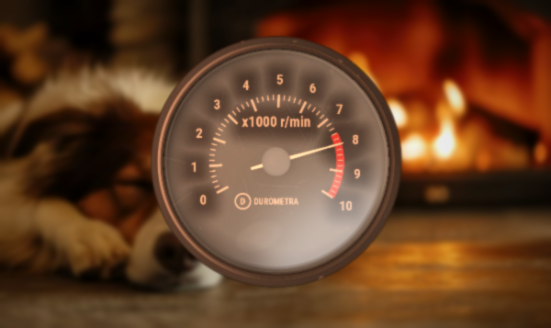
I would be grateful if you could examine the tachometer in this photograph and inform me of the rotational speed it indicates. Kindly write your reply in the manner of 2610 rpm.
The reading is 8000 rpm
